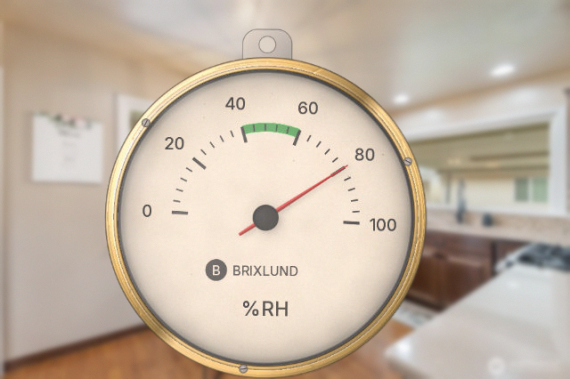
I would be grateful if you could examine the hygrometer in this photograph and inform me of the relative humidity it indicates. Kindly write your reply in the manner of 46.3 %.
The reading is 80 %
